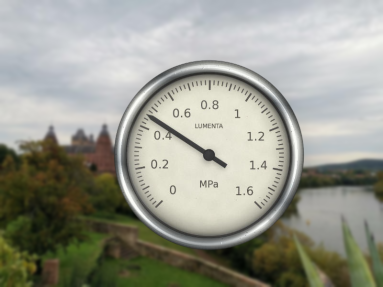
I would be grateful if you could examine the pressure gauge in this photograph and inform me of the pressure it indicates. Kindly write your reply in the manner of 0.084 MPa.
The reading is 0.46 MPa
